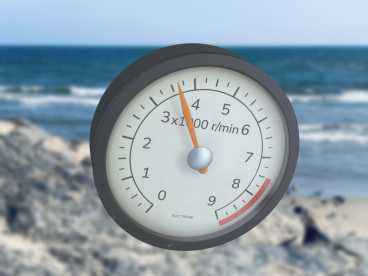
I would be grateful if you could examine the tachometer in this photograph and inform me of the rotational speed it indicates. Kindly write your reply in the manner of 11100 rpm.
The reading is 3625 rpm
